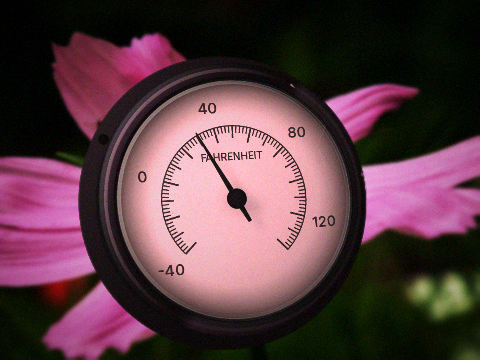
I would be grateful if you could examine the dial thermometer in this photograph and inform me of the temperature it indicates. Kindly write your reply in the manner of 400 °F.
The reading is 30 °F
